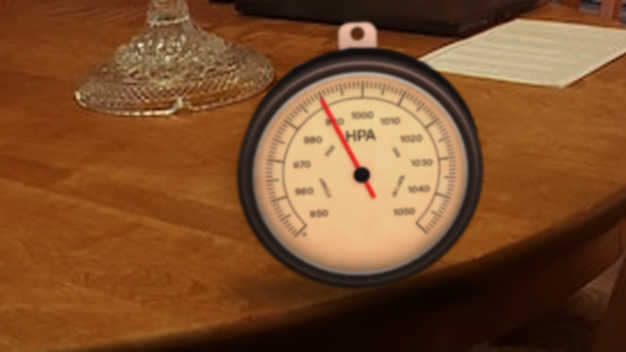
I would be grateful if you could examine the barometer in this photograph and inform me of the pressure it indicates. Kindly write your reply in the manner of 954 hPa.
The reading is 990 hPa
